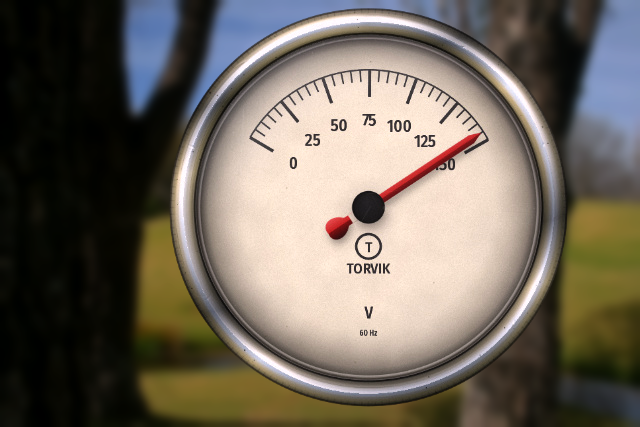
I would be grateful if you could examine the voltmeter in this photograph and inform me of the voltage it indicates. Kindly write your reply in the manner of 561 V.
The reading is 145 V
